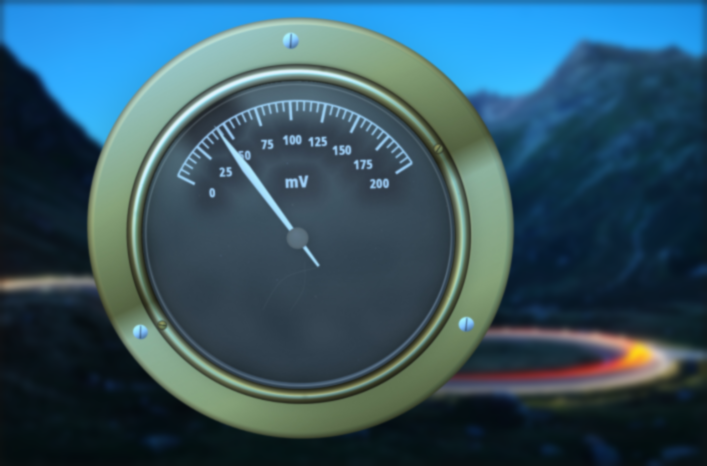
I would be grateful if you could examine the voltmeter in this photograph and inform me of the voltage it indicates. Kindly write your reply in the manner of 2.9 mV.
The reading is 45 mV
